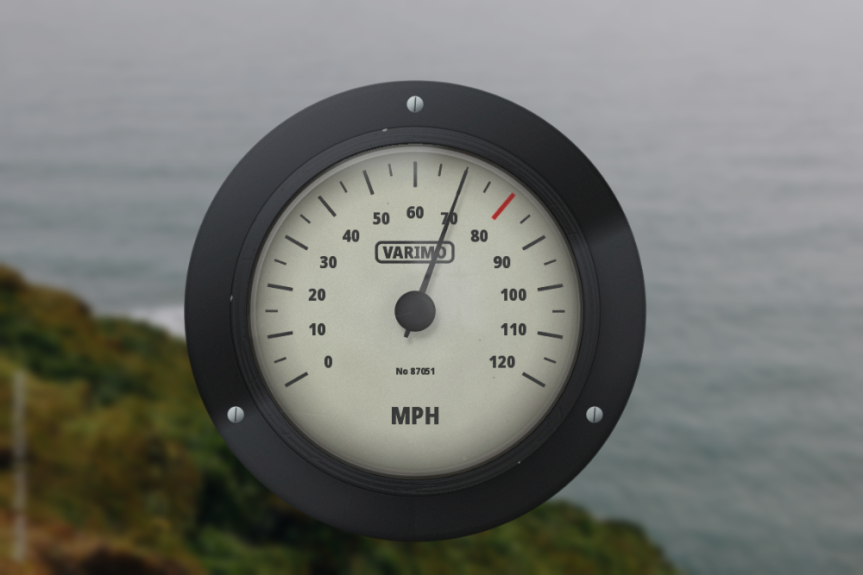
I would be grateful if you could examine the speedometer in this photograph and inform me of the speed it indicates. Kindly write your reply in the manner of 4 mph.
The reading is 70 mph
